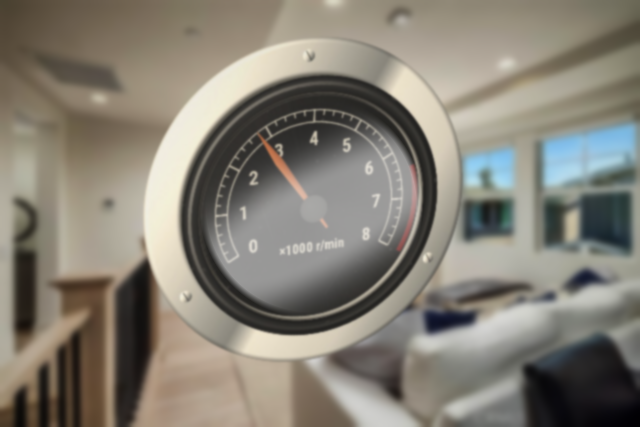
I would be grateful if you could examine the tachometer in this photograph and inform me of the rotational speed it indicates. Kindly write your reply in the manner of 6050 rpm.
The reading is 2800 rpm
